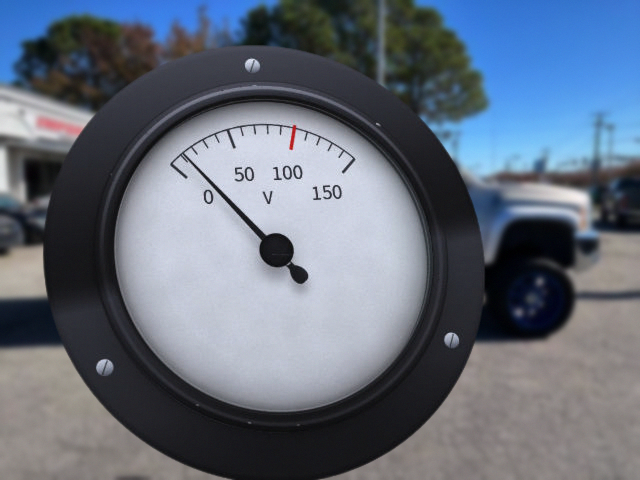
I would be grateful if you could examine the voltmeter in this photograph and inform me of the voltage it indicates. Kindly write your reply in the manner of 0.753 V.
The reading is 10 V
